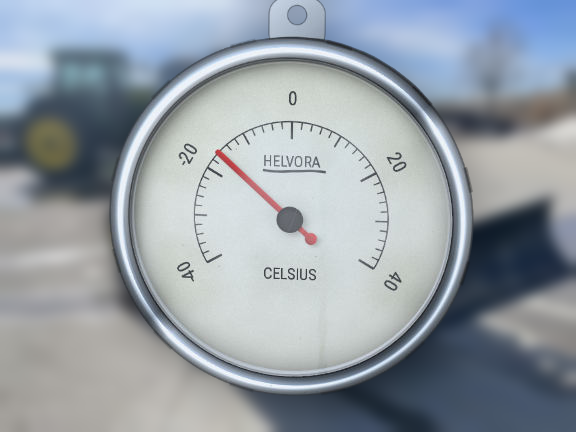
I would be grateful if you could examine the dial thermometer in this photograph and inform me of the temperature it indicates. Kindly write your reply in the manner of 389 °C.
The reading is -16 °C
